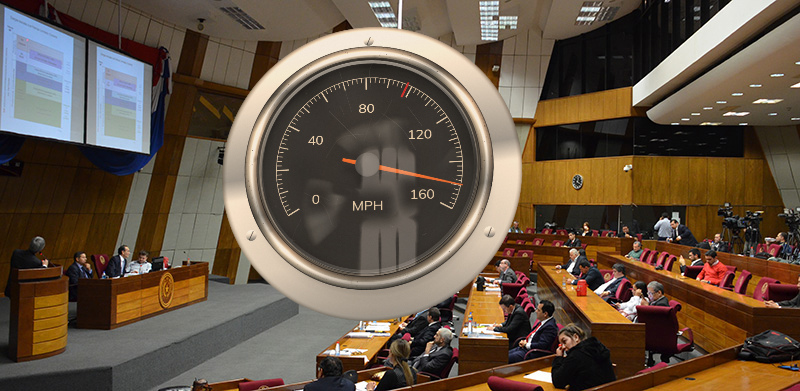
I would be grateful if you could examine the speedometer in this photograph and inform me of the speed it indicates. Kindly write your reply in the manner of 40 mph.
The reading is 150 mph
